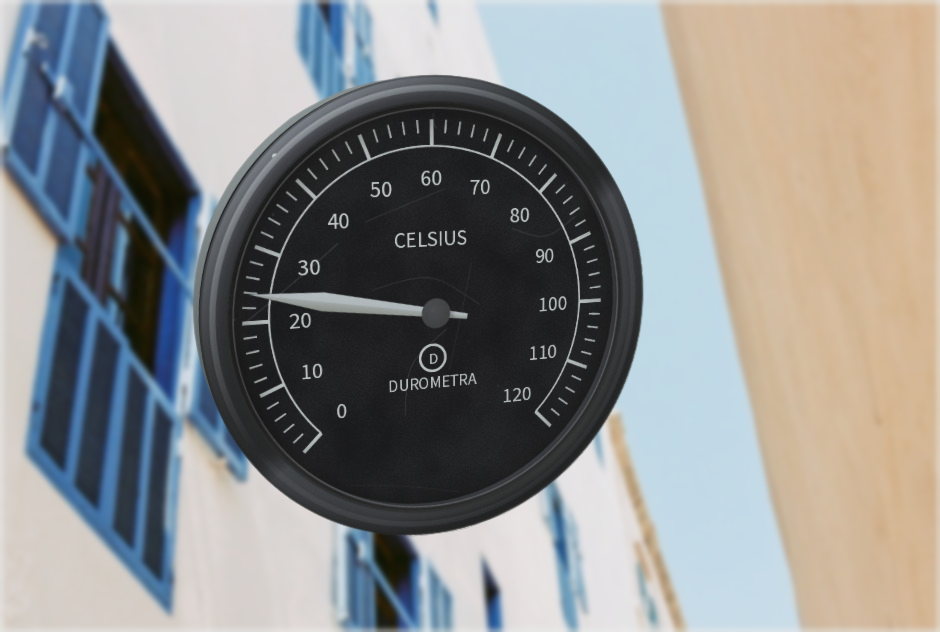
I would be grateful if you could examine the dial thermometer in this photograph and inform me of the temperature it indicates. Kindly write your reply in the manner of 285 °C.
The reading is 24 °C
